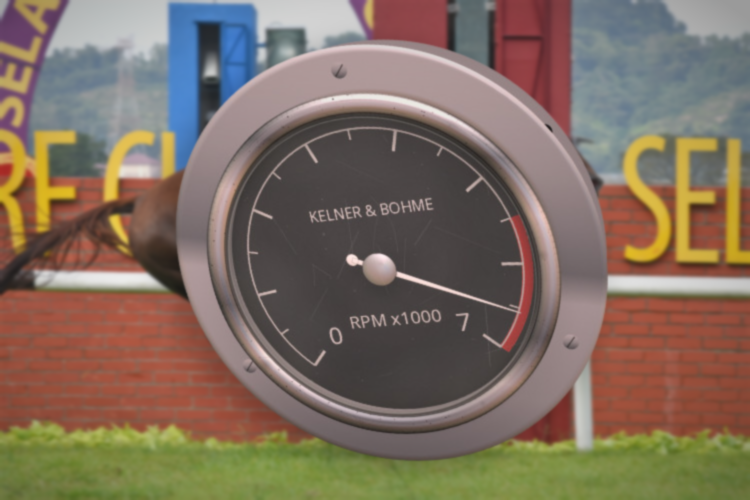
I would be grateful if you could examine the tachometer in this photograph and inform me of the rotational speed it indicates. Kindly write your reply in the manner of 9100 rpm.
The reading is 6500 rpm
